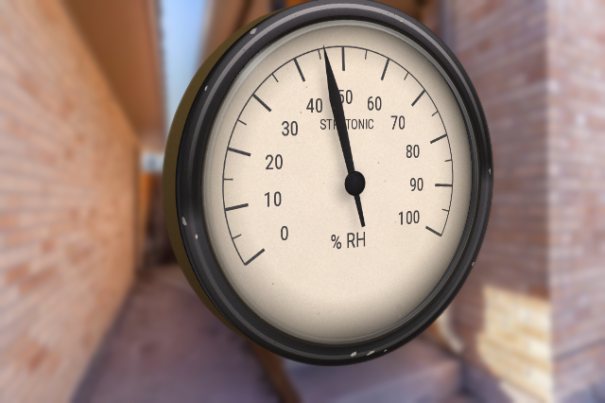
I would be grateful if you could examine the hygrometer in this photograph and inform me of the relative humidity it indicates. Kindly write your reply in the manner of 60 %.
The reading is 45 %
